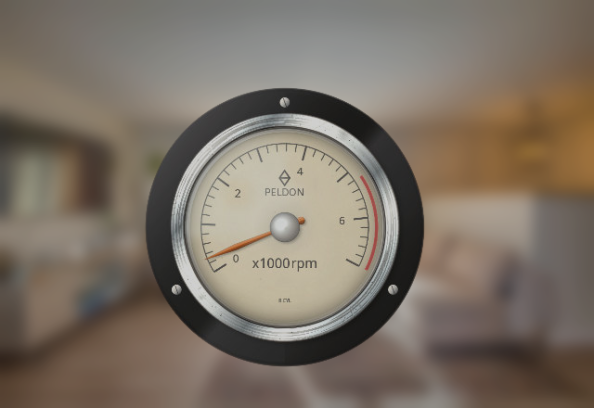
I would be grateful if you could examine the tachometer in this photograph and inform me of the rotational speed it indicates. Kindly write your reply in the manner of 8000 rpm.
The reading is 300 rpm
